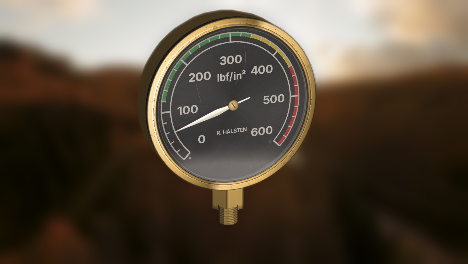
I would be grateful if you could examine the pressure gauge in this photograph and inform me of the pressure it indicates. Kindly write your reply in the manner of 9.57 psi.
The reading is 60 psi
